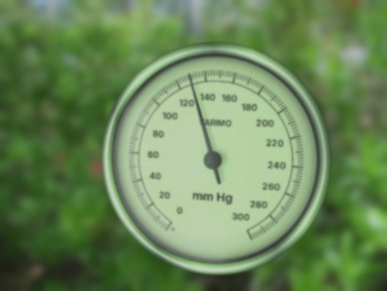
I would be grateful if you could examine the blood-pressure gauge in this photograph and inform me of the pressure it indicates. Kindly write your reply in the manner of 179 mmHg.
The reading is 130 mmHg
